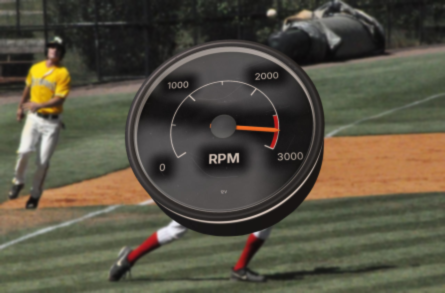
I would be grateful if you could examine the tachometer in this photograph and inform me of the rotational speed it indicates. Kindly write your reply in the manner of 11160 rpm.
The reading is 2750 rpm
